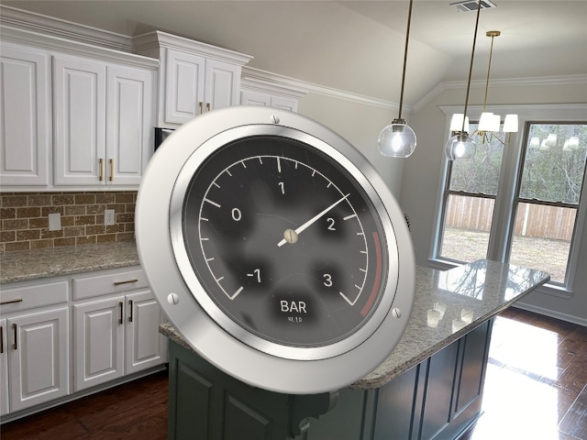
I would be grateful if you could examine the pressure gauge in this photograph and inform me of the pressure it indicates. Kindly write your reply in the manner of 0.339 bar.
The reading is 1.8 bar
